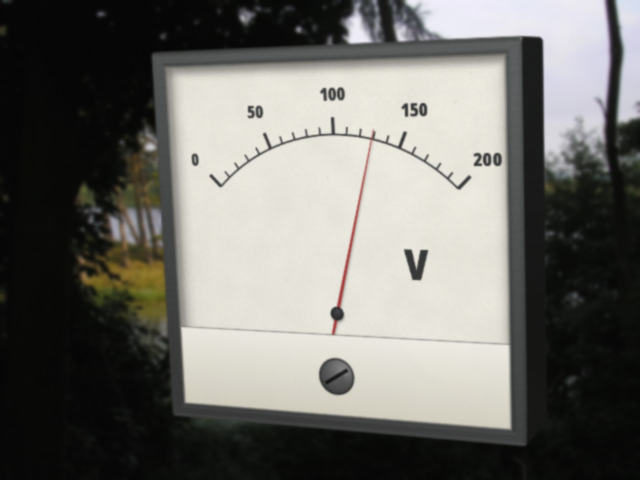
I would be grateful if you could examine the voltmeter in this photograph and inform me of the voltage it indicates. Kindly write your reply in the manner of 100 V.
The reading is 130 V
